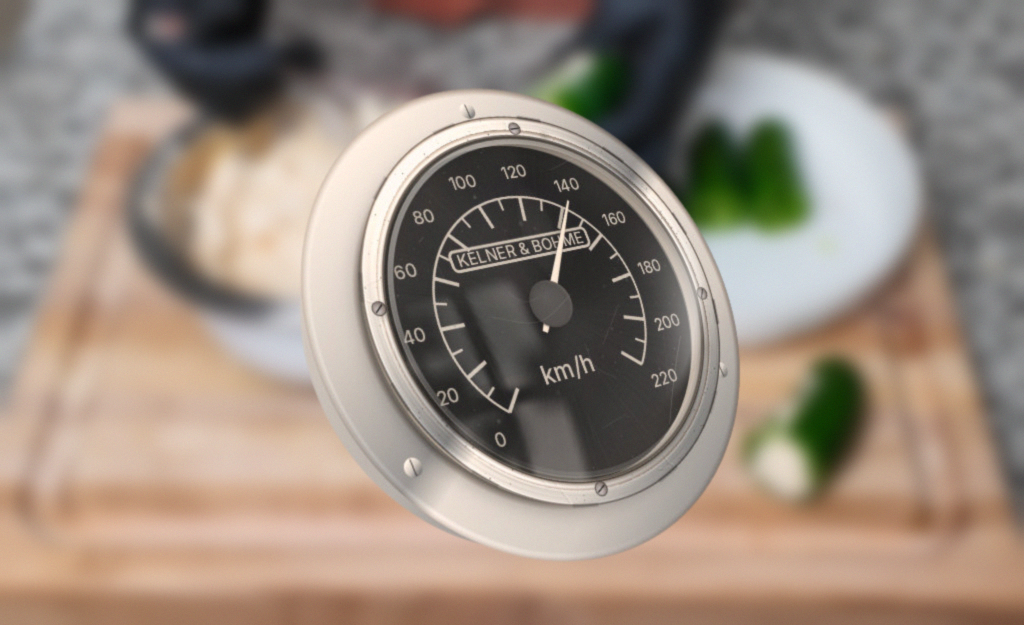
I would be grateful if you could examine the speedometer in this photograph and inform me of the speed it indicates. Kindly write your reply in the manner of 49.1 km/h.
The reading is 140 km/h
